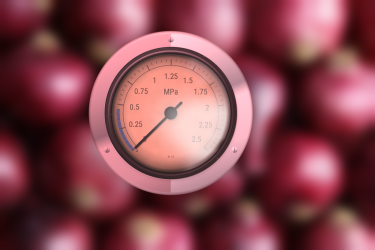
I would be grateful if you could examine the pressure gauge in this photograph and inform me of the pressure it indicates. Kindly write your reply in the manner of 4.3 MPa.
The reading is 0 MPa
